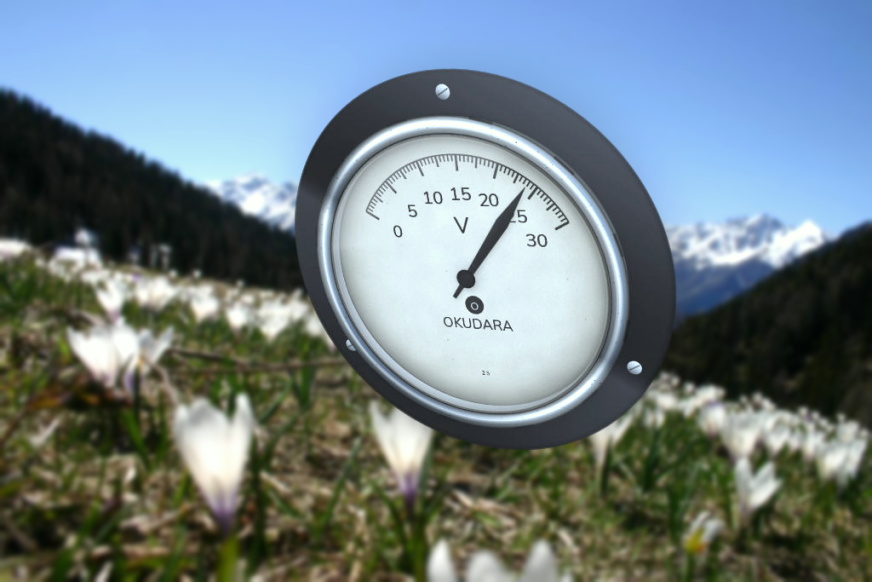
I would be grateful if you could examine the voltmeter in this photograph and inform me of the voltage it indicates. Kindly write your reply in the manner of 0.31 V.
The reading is 24 V
